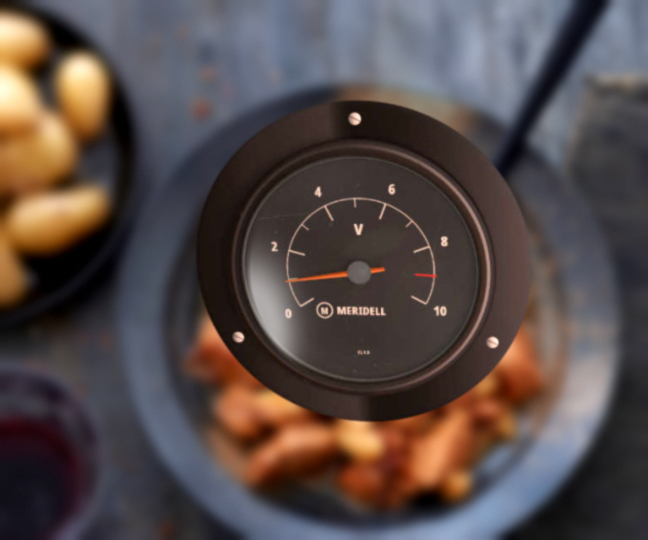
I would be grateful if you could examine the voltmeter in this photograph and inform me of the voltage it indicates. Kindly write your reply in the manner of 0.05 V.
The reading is 1 V
